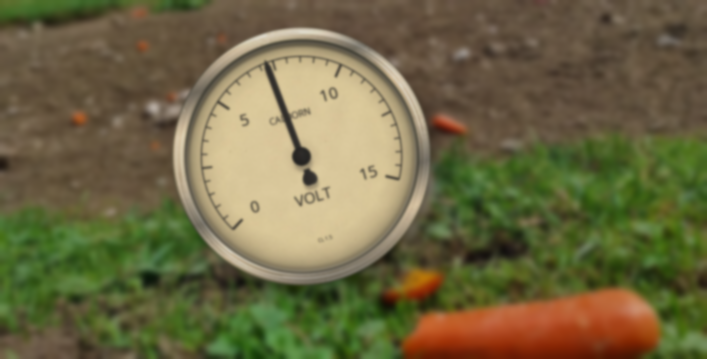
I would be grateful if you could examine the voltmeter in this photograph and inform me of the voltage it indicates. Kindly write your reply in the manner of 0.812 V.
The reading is 7.25 V
